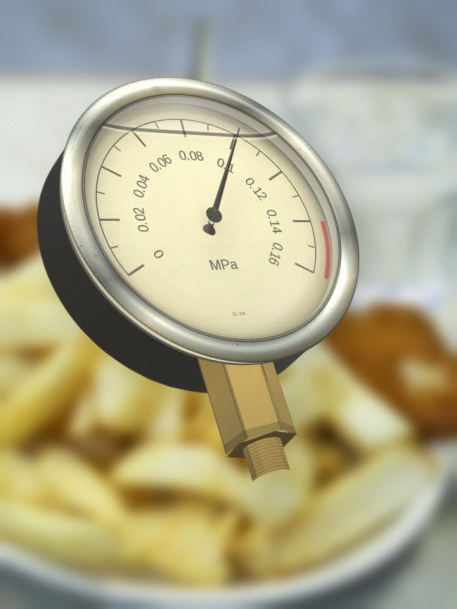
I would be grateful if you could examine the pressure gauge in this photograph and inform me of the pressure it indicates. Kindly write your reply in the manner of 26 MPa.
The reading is 0.1 MPa
